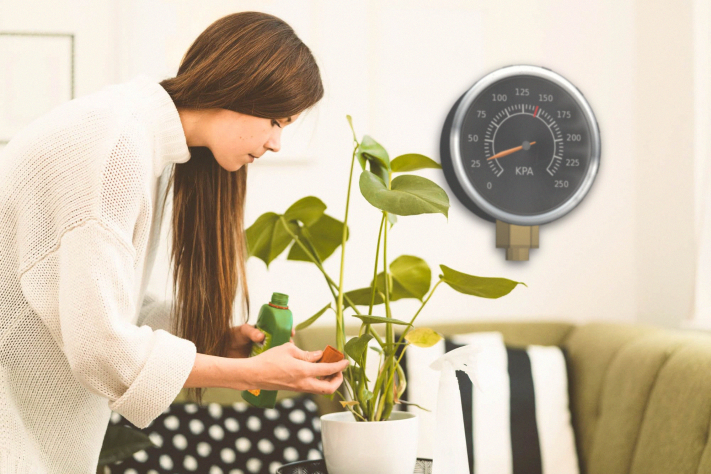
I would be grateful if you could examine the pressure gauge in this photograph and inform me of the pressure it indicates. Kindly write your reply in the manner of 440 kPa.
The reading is 25 kPa
